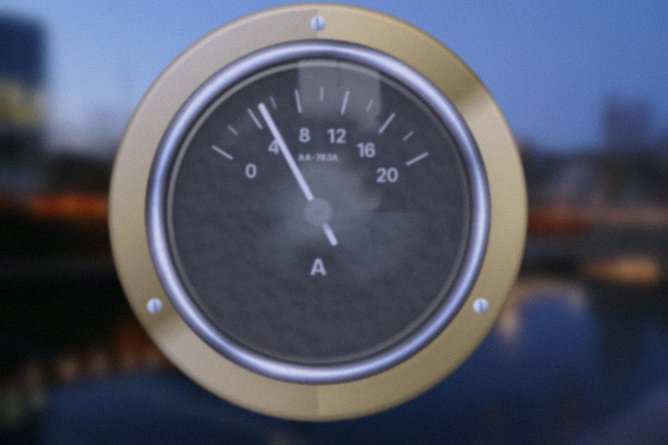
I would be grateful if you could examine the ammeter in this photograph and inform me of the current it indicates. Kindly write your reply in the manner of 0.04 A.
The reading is 5 A
